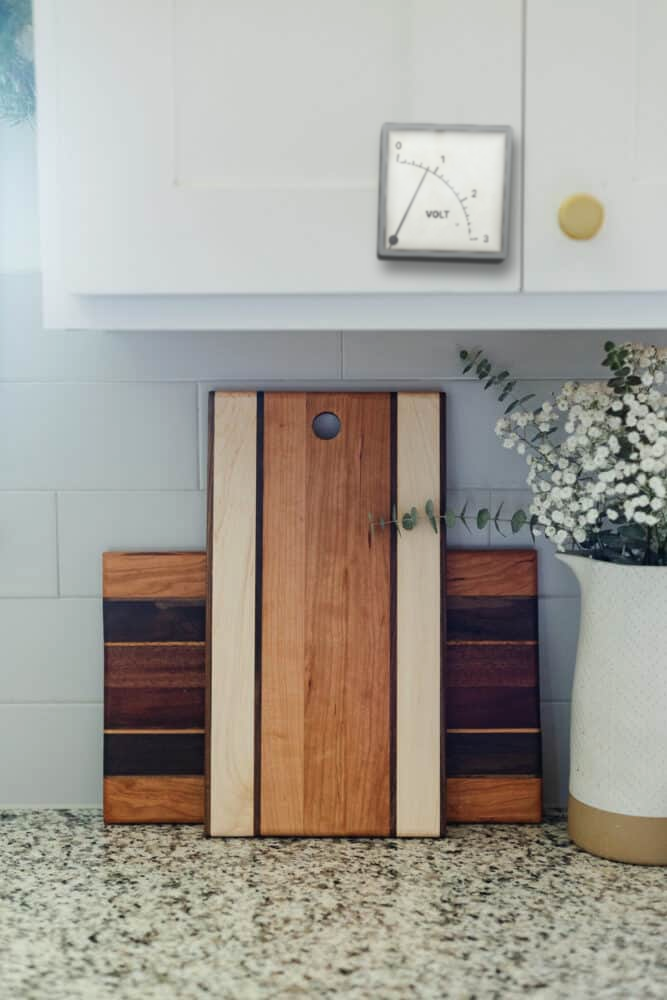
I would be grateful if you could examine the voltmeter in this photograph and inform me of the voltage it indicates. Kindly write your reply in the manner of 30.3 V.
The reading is 0.8 V
